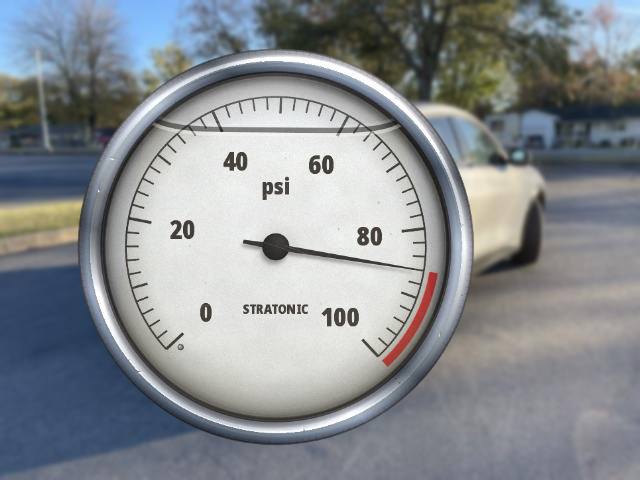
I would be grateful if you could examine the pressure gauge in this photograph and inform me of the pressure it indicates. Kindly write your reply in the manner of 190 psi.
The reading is 86 psi
